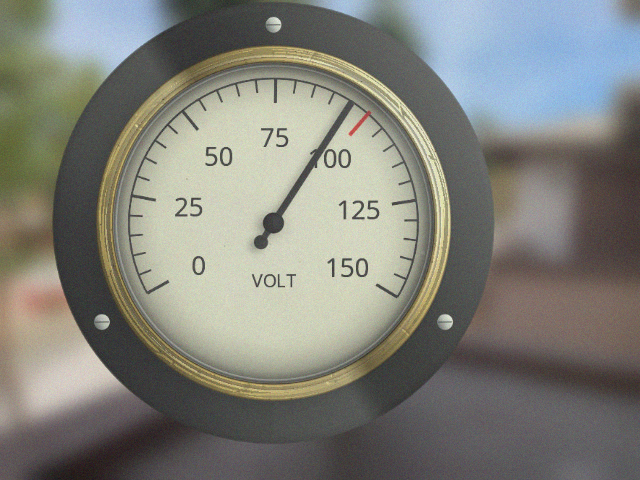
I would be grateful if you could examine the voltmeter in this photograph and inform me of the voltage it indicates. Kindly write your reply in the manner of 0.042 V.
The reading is 95 V
